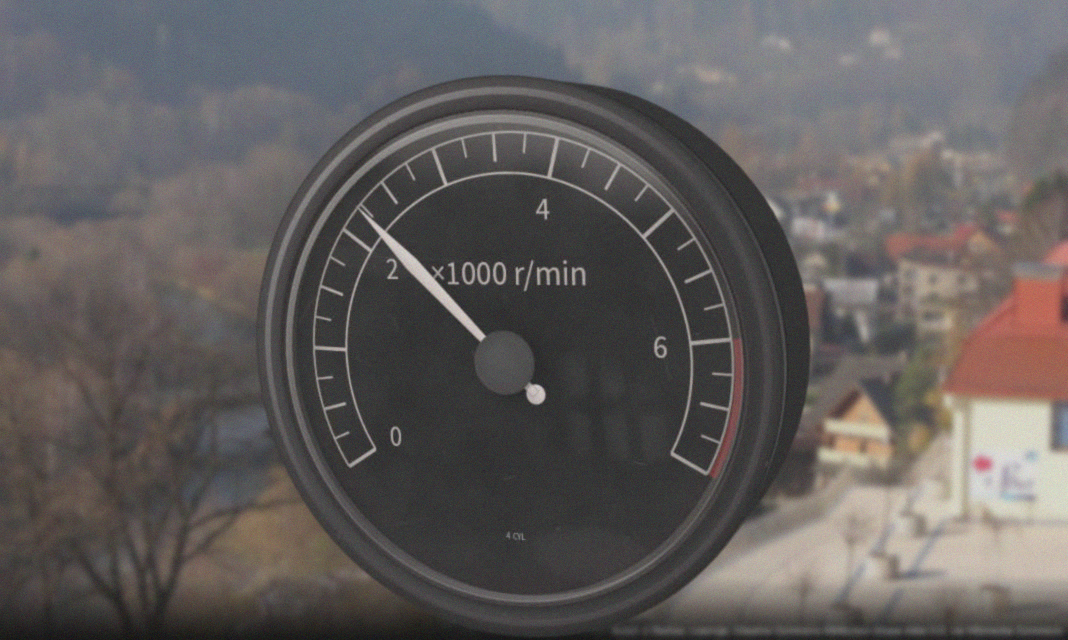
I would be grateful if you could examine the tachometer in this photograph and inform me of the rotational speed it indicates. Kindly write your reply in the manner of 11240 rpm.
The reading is 2250 rpm
